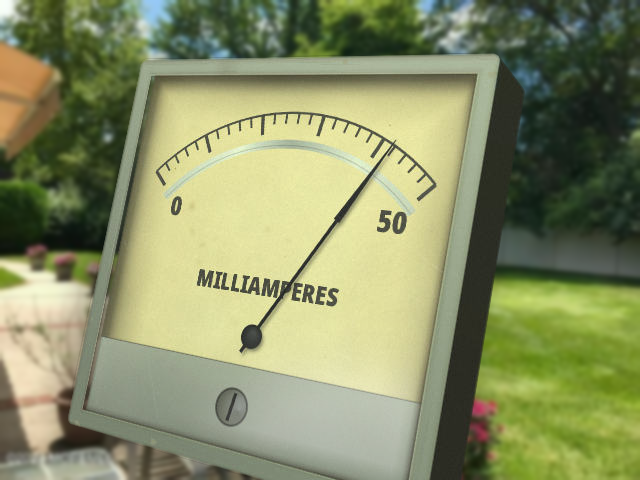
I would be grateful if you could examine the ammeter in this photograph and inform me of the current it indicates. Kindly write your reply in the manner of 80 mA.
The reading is 42 mA
